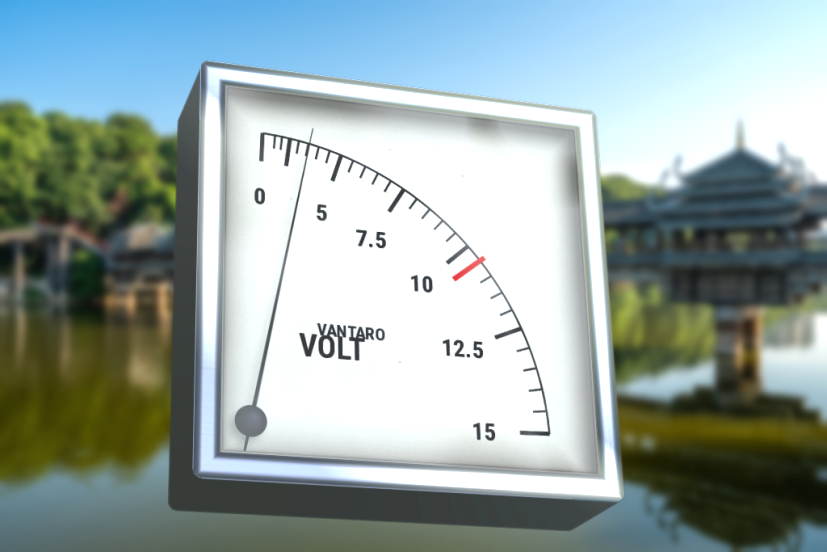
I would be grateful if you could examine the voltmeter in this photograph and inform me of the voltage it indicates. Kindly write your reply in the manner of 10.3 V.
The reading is 3.5 V
